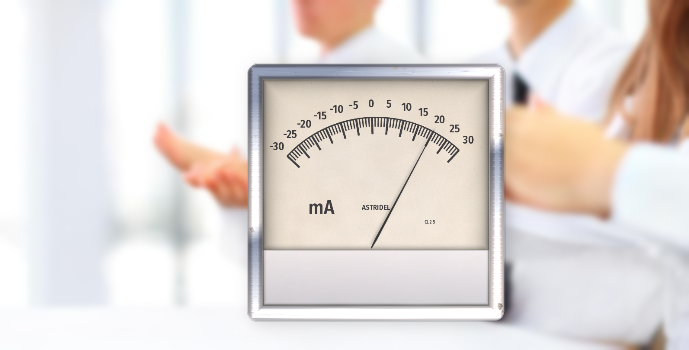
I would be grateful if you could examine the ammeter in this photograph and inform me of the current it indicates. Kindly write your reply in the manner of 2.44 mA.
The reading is 20 mA
